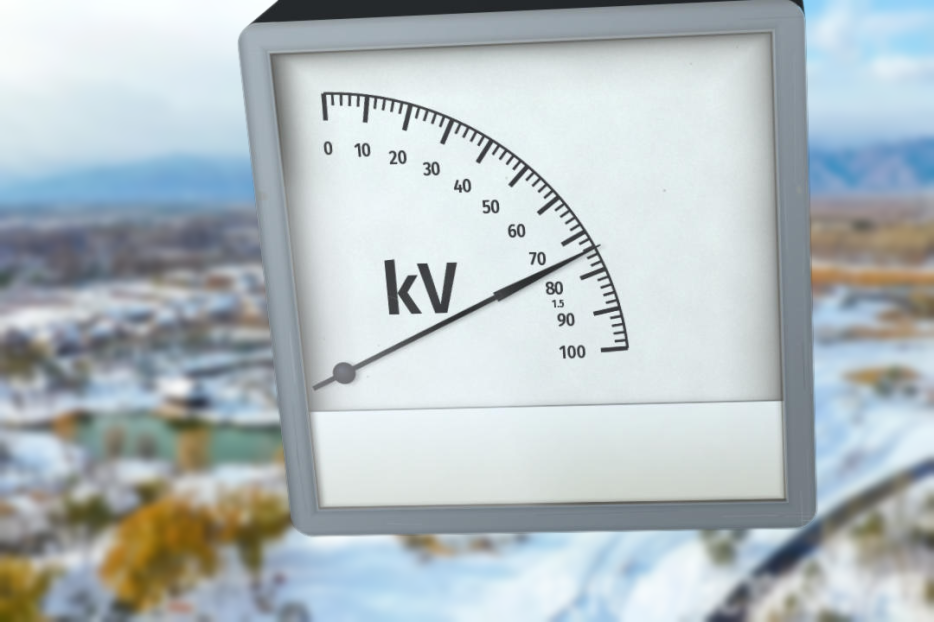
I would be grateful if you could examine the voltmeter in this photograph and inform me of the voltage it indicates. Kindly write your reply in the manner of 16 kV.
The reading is 74 kV
